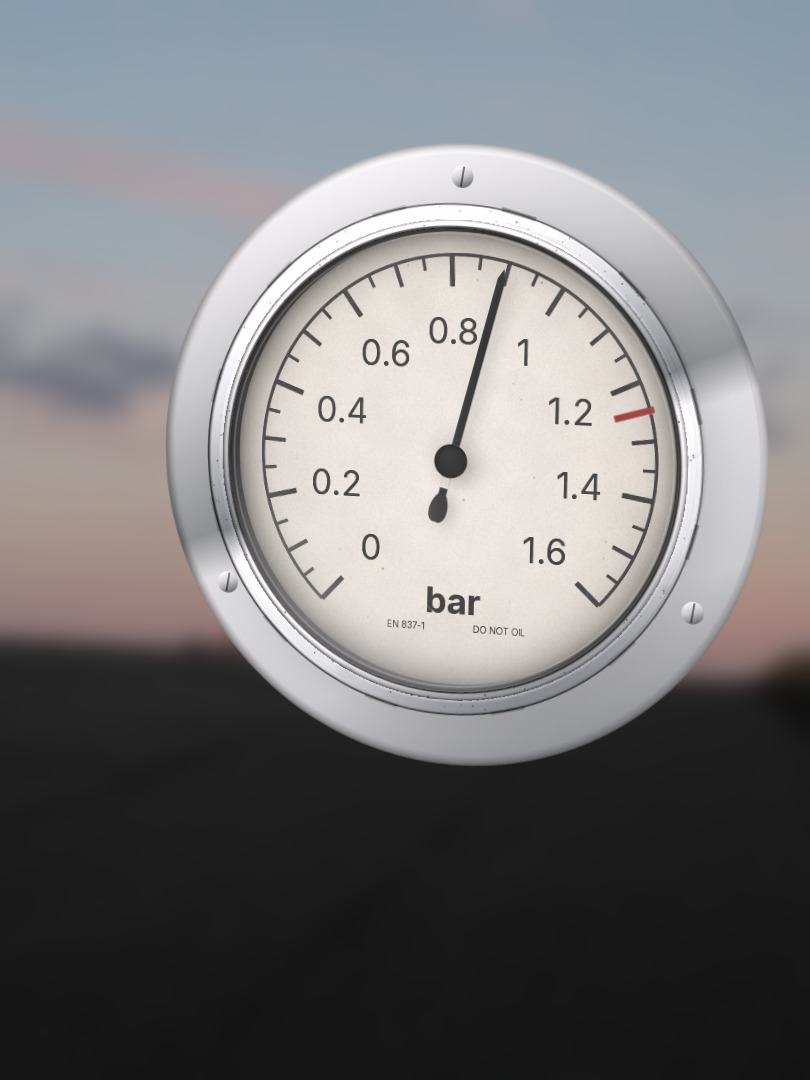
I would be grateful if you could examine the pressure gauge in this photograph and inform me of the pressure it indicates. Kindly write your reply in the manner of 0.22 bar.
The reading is 0.9 bar
